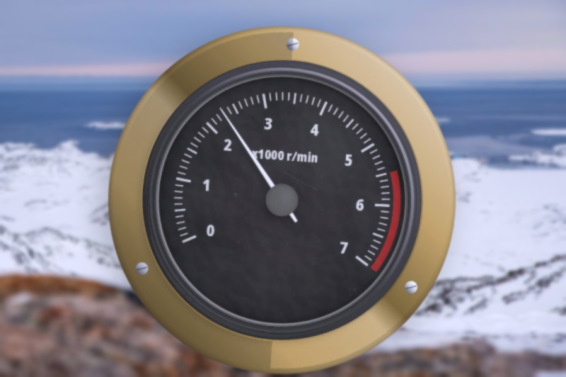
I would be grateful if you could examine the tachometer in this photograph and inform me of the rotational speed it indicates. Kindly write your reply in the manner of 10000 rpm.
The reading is 2300 rpm
